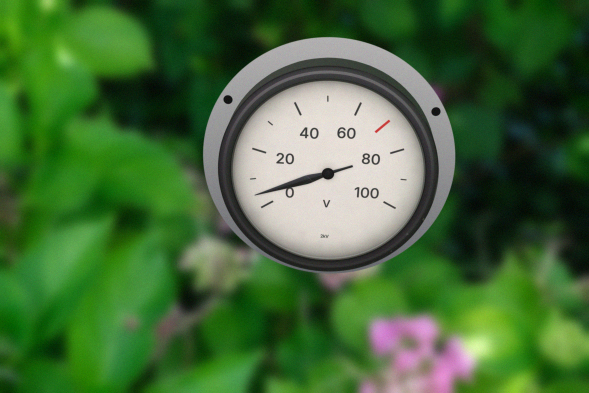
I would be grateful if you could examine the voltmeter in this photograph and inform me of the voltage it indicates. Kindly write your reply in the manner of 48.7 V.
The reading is 5 V
